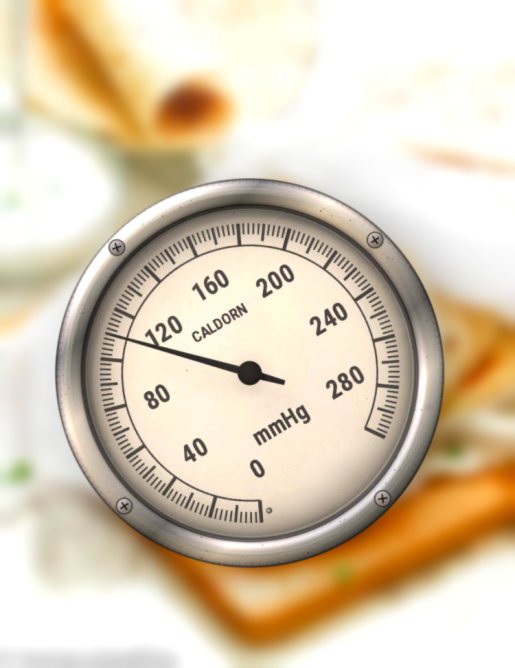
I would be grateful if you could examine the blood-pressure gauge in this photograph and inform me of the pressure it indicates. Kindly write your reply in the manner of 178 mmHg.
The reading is 110 mmHg
